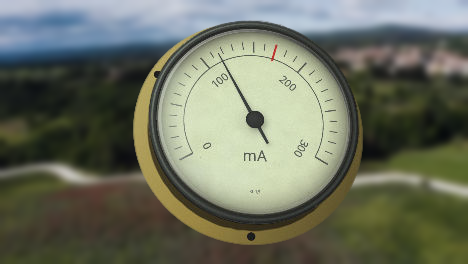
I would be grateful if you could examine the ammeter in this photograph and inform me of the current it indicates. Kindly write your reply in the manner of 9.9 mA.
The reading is 115 mA
